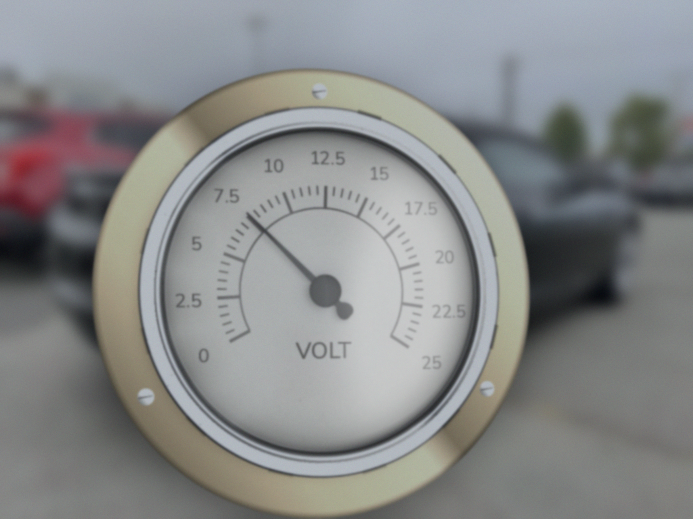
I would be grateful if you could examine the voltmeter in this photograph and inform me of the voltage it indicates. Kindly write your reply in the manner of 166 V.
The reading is 7.5 V
